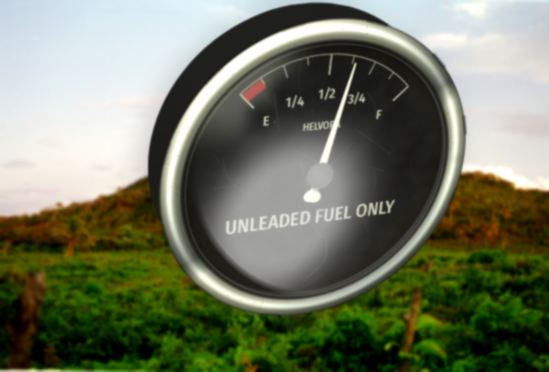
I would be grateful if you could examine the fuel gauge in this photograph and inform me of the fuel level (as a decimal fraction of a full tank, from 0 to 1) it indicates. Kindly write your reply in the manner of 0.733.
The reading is 0.625
